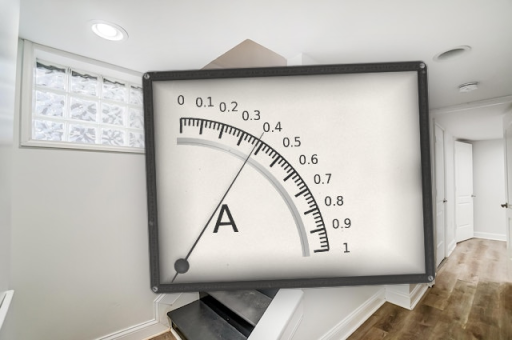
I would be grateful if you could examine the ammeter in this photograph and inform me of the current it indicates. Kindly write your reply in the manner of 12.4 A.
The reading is 0.38 A
